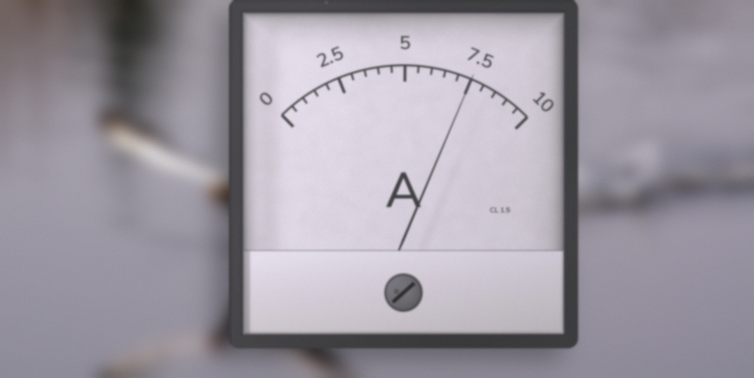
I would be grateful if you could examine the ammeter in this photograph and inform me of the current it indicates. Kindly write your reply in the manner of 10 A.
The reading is 7.5 A
